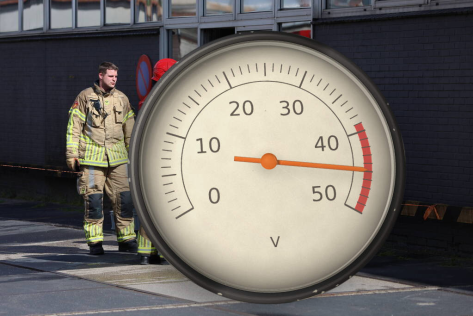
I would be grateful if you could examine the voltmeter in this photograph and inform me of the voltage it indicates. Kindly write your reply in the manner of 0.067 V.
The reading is 45 V
